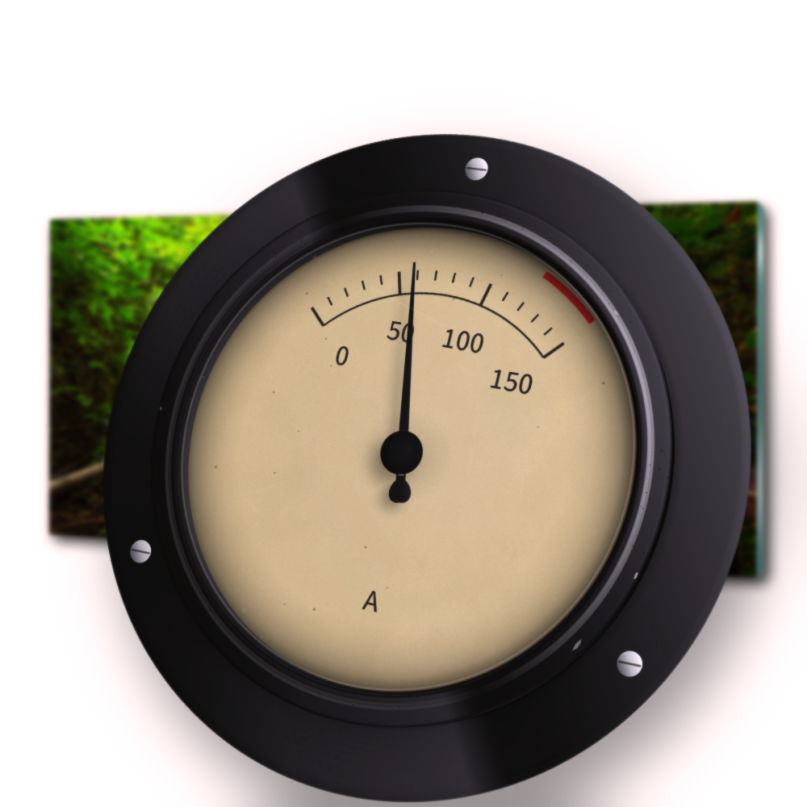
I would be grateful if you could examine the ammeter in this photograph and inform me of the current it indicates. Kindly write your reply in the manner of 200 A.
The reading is 60 A
